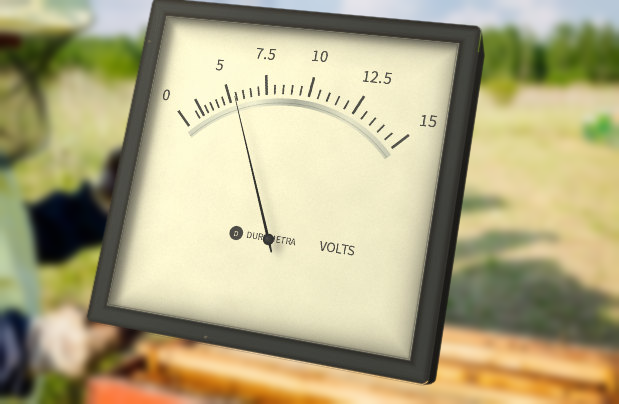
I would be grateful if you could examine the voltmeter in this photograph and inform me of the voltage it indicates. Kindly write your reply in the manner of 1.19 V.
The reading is 5.5 V
